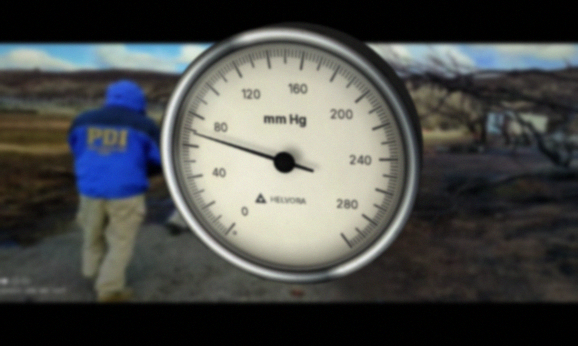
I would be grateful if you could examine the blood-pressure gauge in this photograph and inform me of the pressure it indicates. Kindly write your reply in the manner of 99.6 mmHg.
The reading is 70 mmHg
